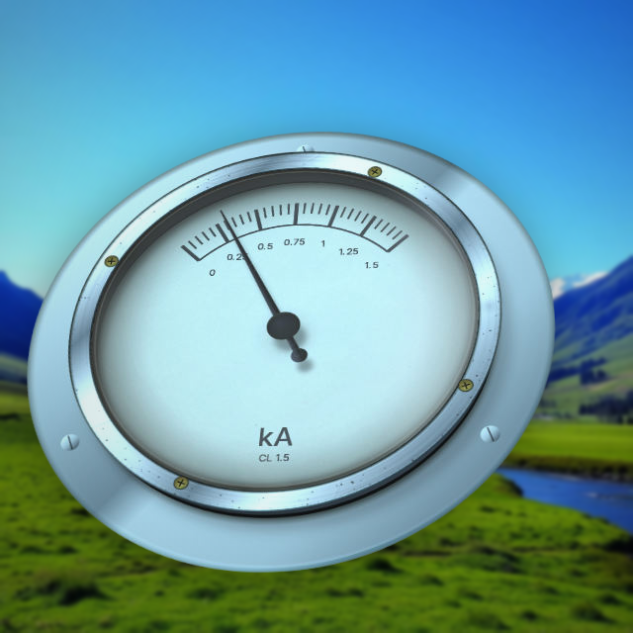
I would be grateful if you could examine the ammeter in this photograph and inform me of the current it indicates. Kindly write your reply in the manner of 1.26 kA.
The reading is 0.3 kA
